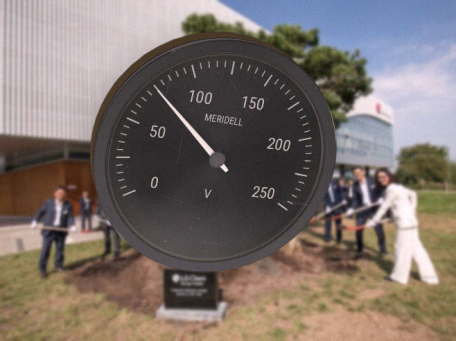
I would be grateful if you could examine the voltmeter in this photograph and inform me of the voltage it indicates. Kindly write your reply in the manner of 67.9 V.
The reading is 75 V
